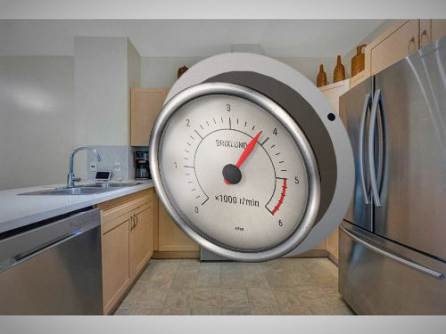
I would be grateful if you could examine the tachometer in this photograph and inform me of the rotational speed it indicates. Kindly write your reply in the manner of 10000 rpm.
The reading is 3800 rpm
